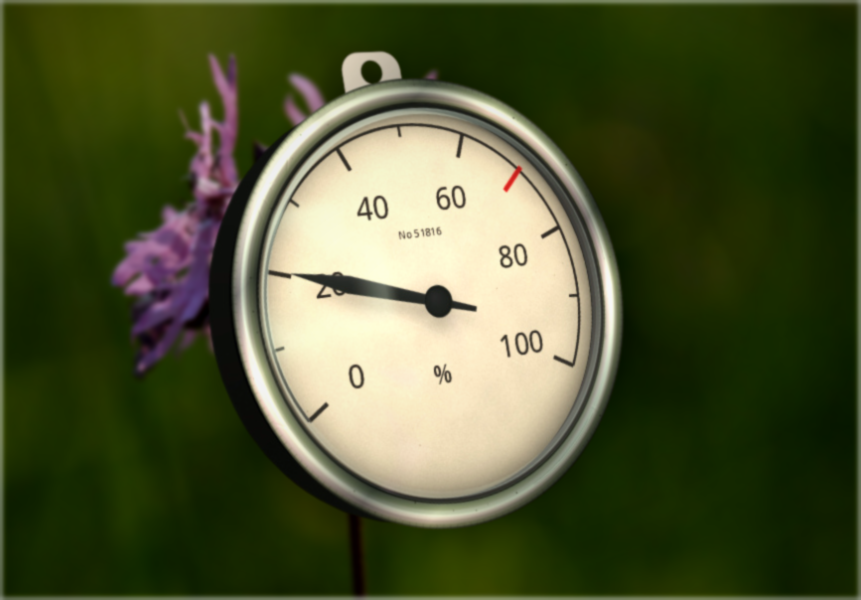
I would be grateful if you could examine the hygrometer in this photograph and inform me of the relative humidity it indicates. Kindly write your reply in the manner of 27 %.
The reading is 20 %
